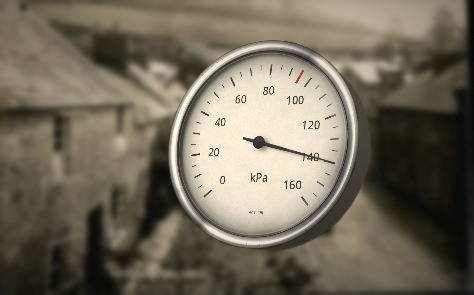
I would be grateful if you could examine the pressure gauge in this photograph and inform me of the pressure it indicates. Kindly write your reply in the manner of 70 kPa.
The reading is 140 kPa
